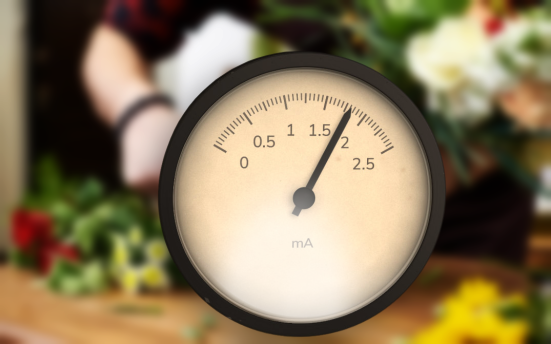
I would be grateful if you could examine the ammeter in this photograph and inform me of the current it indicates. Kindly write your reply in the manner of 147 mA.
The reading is 1.8 mA
